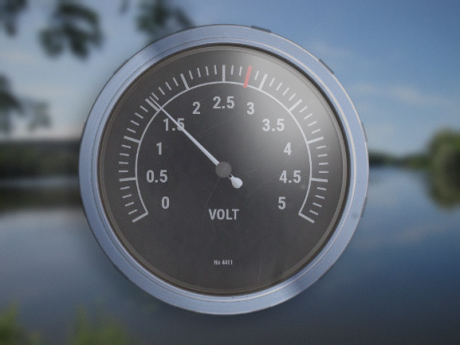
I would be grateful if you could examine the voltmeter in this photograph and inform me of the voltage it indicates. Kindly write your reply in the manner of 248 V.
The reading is 1.55 V
